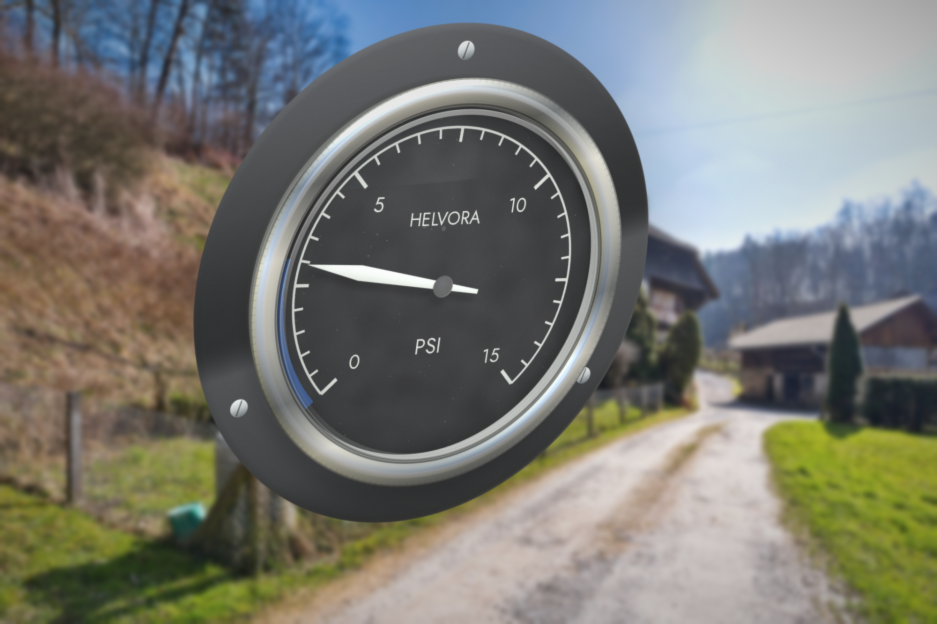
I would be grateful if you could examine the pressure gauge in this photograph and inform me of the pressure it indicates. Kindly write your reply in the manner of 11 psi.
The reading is 3 psi
